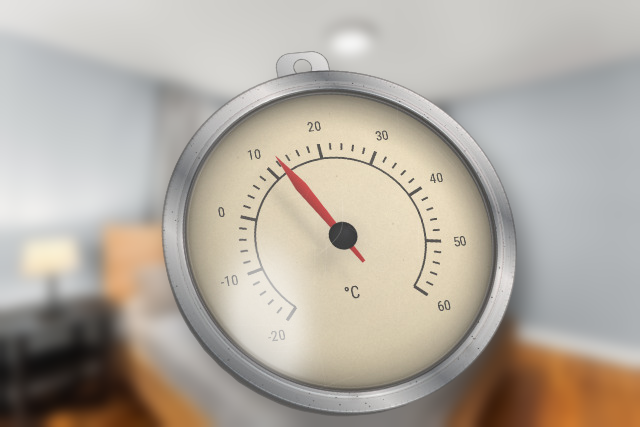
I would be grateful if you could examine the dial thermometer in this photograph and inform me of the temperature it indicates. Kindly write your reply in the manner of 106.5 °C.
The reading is 12 °C
